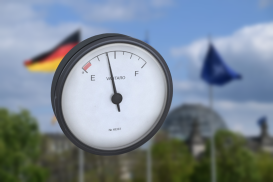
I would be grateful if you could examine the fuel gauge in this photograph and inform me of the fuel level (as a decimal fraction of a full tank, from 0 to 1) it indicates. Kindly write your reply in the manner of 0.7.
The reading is 0.375
